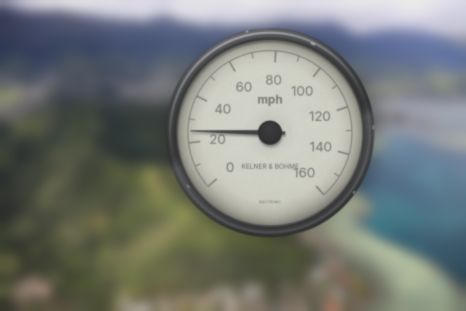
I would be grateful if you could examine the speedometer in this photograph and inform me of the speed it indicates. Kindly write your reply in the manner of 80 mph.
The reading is 25 mph
